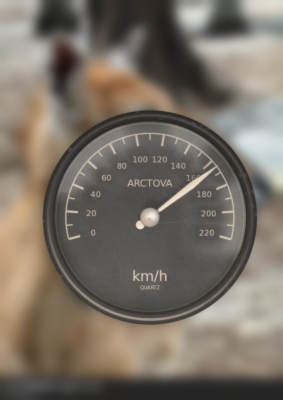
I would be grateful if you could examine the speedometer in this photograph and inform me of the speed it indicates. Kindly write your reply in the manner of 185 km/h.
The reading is 165 km/h
